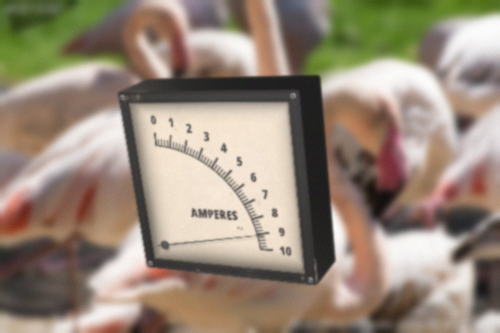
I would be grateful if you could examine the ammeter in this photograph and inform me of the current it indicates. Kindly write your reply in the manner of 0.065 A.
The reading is 9 A
